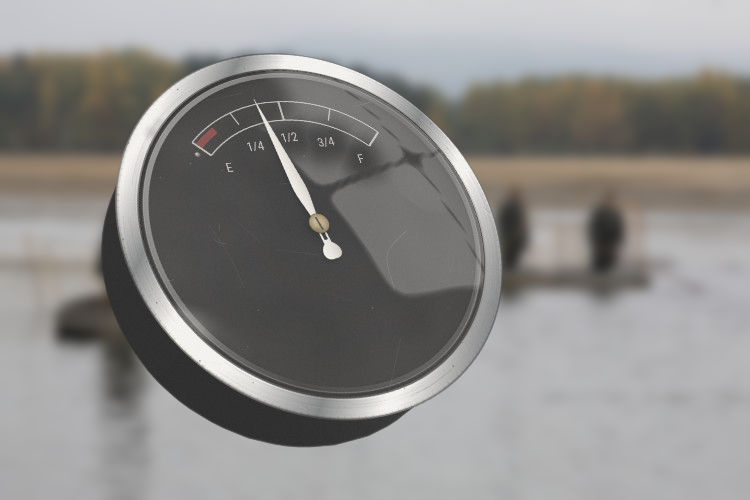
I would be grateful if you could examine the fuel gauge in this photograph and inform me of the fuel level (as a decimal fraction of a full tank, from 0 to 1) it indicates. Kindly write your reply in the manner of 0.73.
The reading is 0.375
